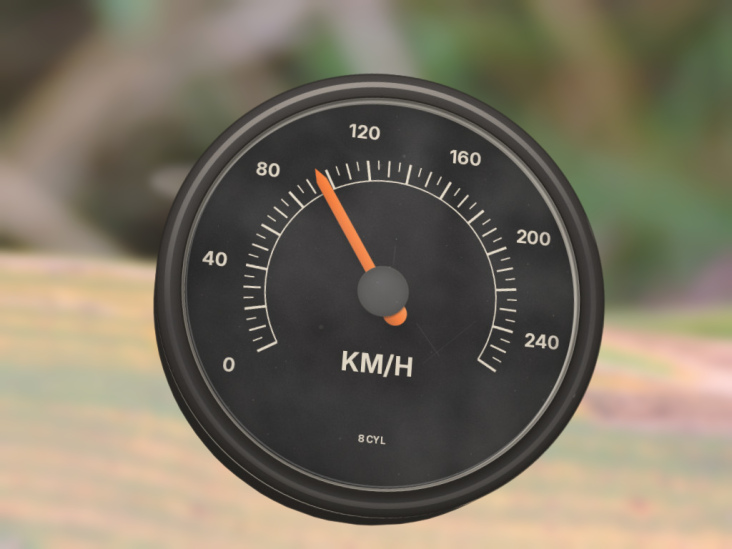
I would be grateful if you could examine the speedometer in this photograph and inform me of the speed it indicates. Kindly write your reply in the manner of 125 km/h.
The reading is 95 km/h
